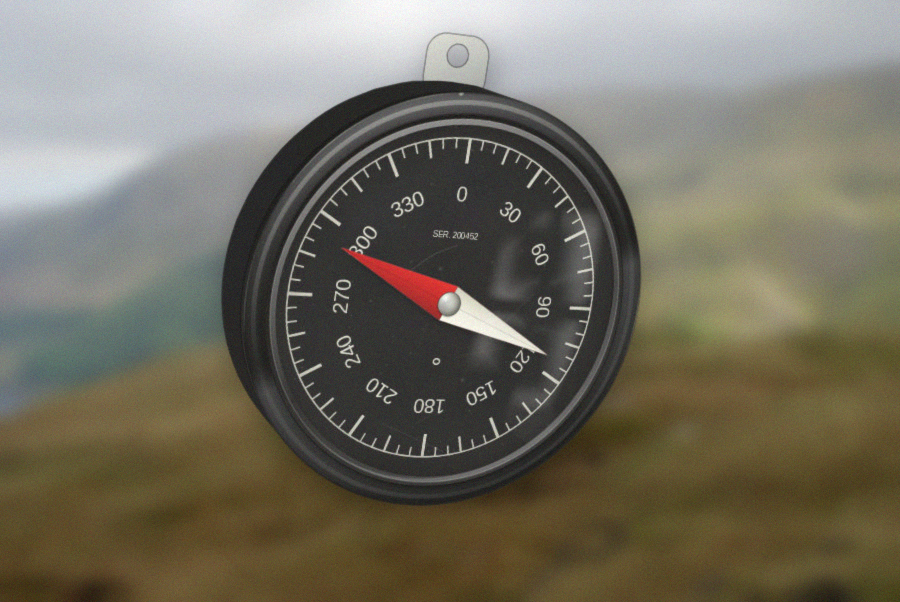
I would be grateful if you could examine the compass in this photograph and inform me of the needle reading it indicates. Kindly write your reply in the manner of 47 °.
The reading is 292.5 °
